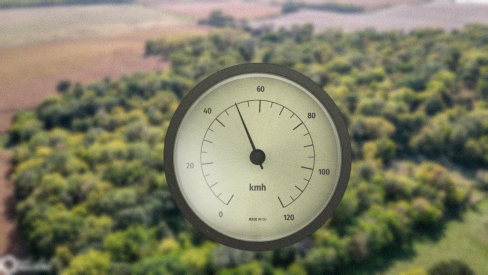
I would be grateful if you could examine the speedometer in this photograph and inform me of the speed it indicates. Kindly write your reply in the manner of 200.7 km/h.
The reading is 50 km/h
